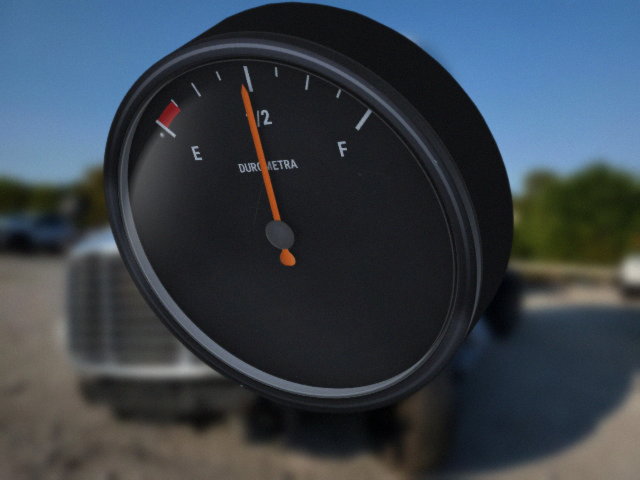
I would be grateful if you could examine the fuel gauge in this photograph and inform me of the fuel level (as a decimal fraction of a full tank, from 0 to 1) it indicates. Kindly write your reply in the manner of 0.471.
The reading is 0.5
